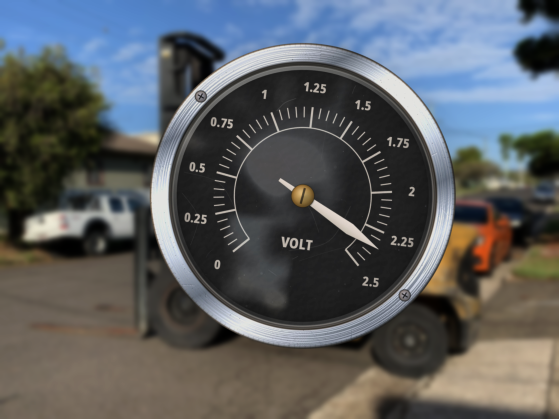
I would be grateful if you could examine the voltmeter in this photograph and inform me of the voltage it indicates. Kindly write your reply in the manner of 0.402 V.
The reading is 2.35 V
